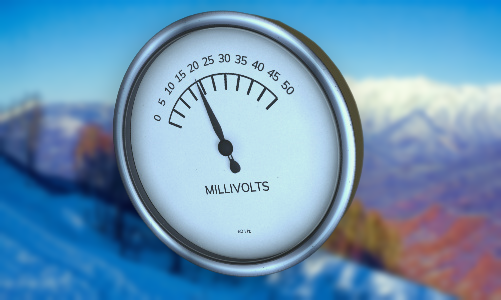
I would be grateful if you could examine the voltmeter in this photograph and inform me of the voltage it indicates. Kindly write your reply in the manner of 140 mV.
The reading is 20 mV
